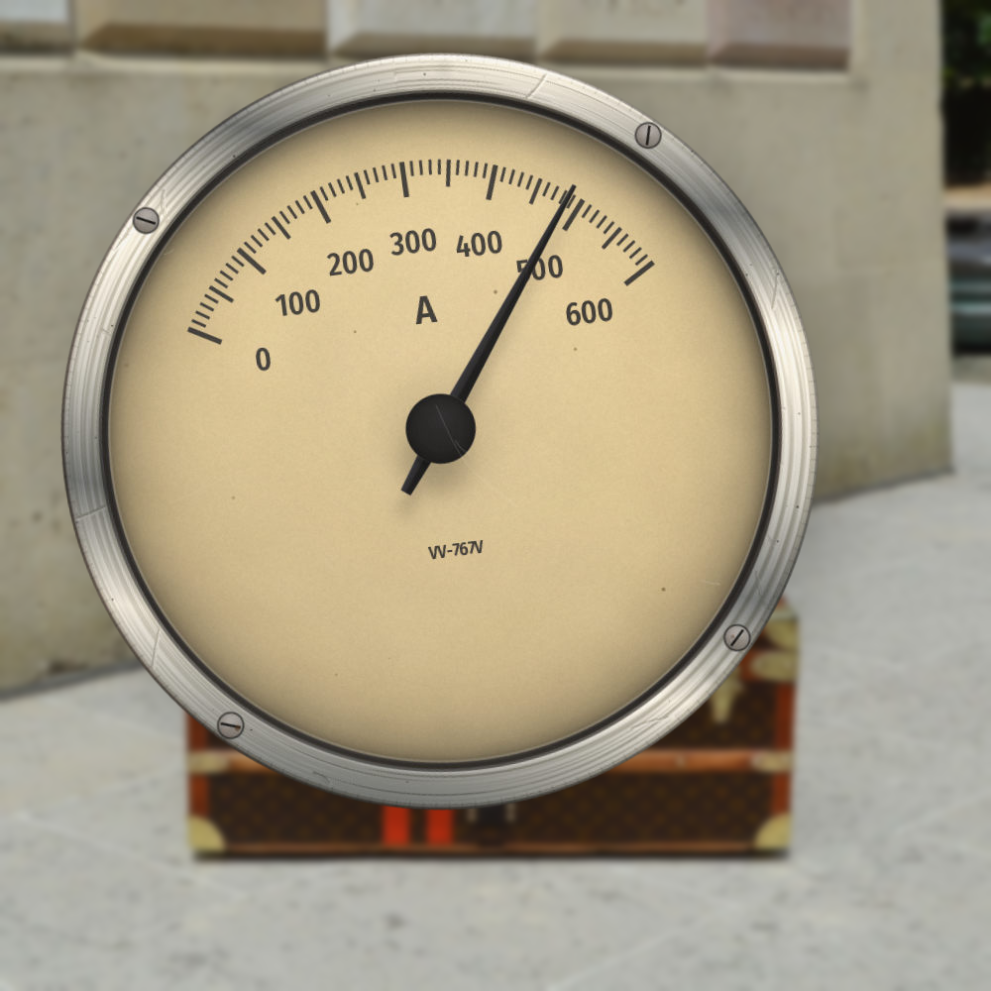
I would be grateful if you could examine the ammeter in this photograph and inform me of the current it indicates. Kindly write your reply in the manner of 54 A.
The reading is 485 A
